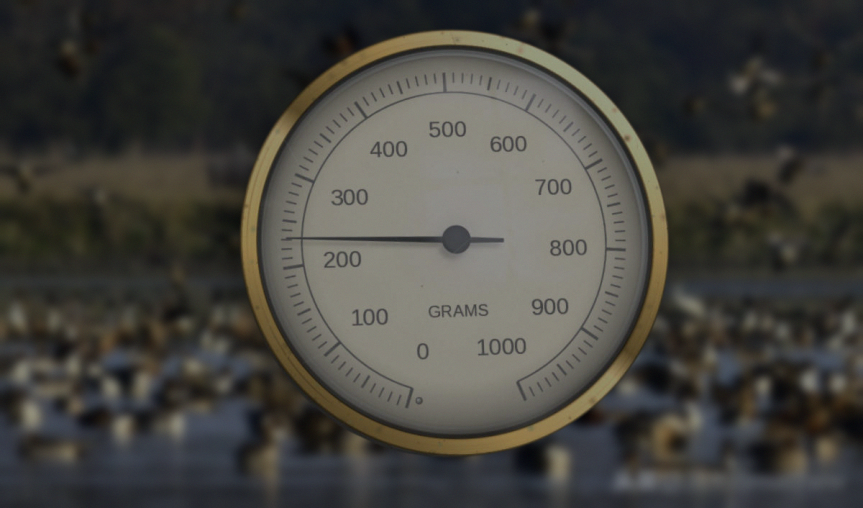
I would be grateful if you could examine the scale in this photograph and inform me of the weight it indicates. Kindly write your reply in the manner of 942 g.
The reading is 230 g
